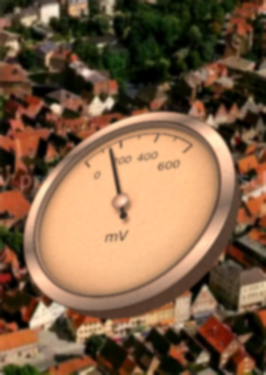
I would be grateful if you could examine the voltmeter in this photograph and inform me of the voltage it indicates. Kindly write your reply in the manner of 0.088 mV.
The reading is 150 mV
